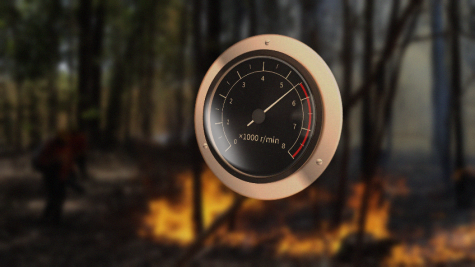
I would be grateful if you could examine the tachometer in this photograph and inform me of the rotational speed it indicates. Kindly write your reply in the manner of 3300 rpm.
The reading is 5500 rpm
